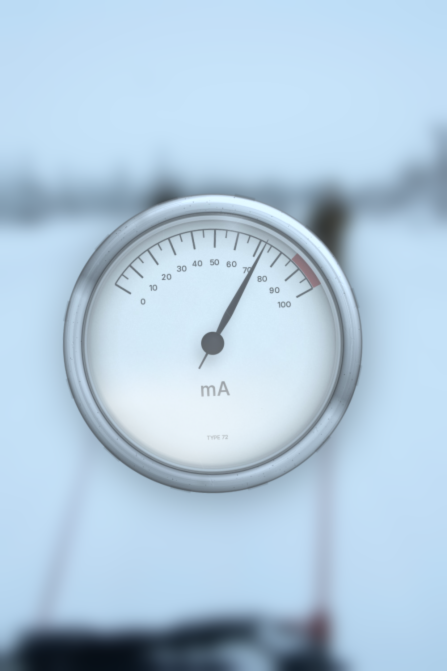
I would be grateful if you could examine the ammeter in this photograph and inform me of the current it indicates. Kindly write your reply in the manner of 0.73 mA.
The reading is 72.5 mA
